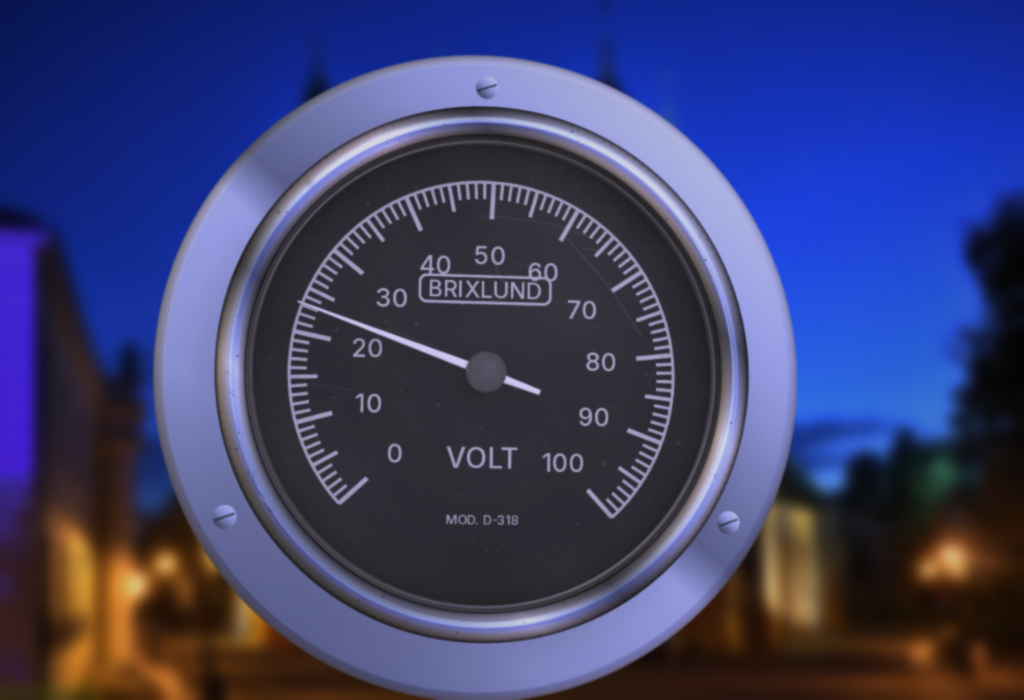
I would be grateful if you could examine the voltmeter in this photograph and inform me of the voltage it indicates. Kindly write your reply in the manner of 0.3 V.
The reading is 23 V
